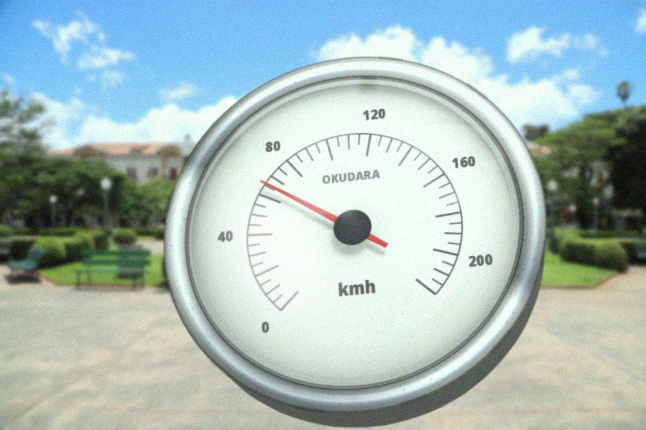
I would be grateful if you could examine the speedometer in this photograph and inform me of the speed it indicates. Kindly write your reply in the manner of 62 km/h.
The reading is 65 km/h
